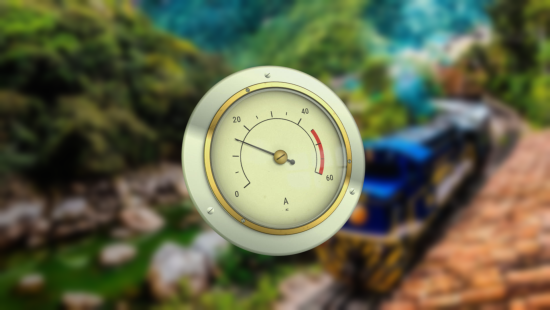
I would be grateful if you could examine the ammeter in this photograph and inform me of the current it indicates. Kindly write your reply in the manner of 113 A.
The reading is 15 A
